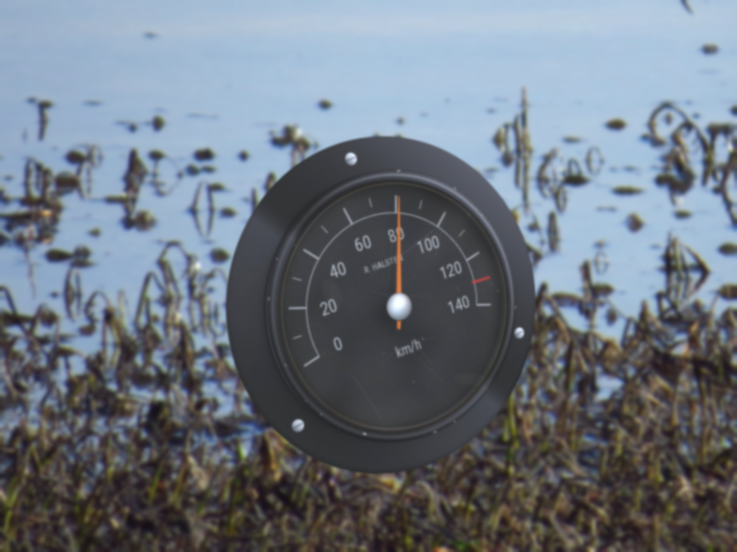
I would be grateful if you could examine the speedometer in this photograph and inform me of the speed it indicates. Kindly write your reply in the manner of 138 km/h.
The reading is 80 km/h
